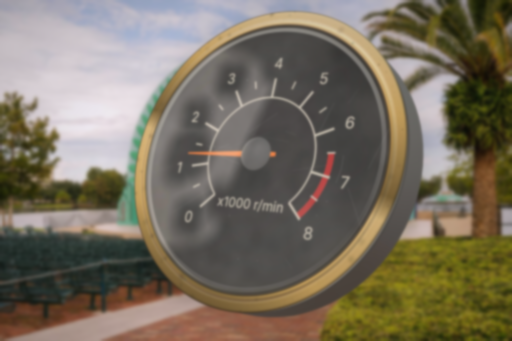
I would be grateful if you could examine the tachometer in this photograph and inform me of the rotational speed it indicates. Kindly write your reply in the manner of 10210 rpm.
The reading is 1250 rpm
